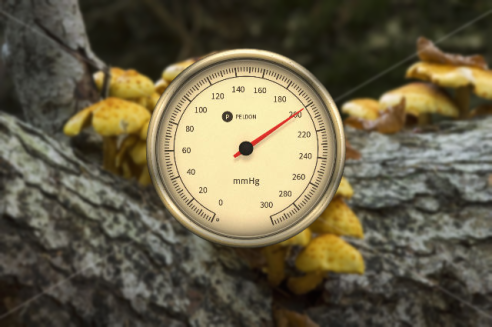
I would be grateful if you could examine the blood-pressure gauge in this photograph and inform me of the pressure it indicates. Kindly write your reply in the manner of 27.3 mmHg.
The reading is 200 mmHg
